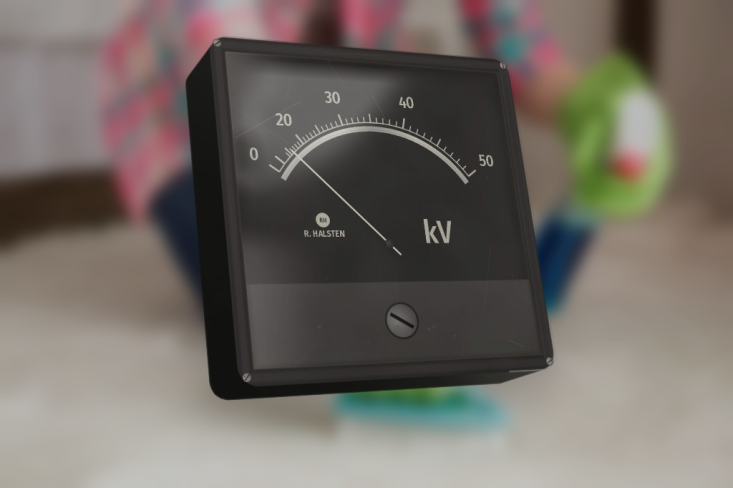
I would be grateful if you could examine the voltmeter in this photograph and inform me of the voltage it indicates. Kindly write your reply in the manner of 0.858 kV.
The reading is 15 kV
